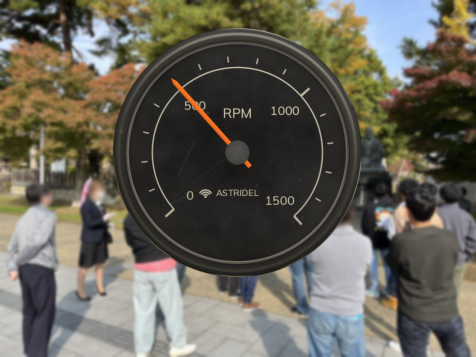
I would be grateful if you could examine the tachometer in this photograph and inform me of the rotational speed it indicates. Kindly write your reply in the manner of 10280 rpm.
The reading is 500 rpm
